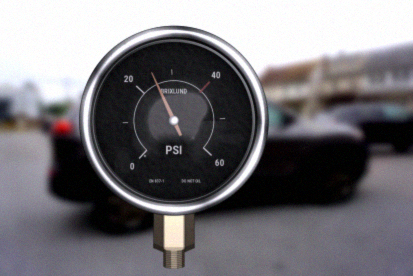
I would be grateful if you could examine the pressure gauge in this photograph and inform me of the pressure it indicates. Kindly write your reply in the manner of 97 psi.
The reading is 25 psi
